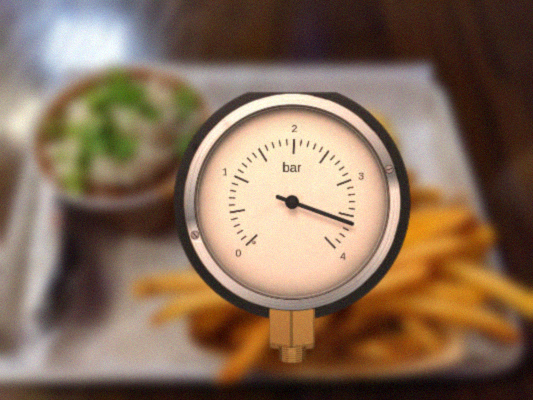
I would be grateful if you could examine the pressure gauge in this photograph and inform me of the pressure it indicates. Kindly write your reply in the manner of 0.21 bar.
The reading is 3.6 bar
